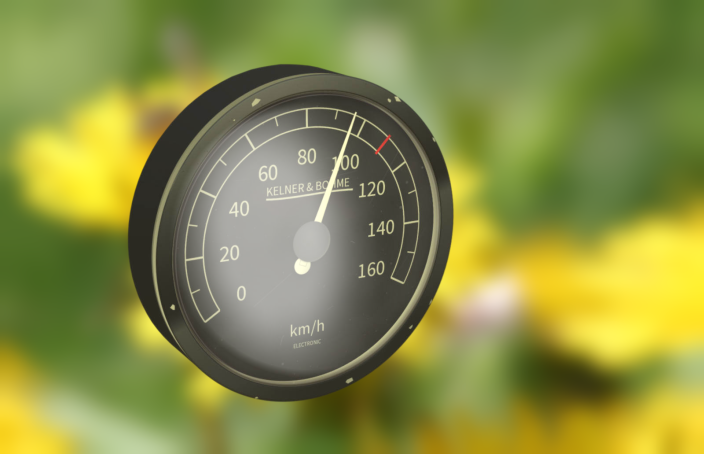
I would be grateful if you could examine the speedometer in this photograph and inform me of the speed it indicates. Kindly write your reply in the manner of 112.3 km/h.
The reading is 95 km/h
